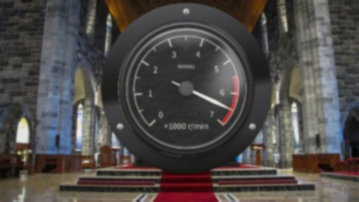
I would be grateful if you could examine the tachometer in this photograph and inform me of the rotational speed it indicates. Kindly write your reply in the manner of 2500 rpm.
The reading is 6500 rpm
